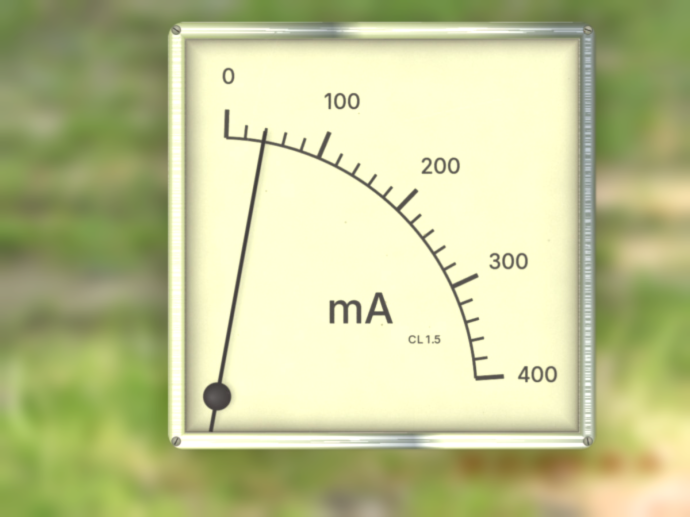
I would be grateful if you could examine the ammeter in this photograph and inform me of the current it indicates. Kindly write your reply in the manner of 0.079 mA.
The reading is 40 mA
